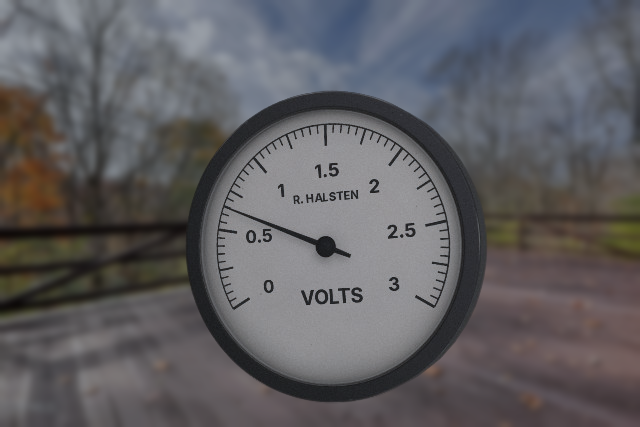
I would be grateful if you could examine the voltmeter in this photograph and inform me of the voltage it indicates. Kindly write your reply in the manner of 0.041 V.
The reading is 0.65 V
